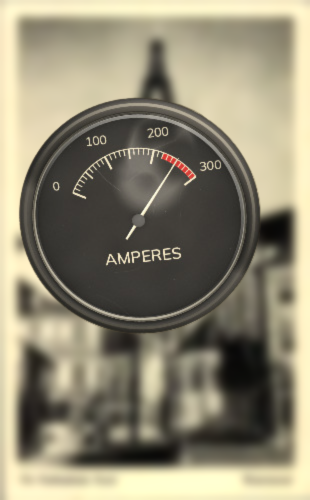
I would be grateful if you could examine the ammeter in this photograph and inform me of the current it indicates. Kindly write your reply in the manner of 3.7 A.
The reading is 250 A
